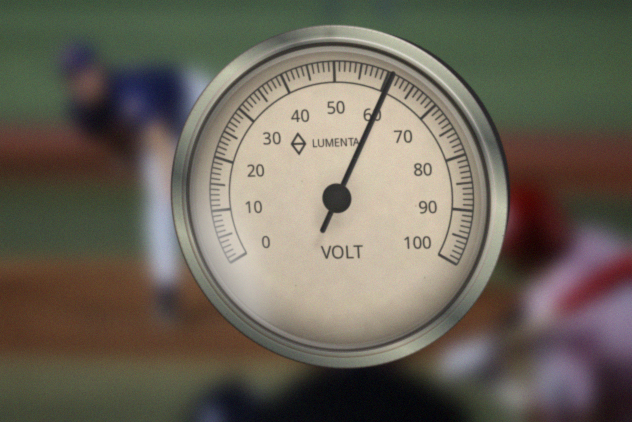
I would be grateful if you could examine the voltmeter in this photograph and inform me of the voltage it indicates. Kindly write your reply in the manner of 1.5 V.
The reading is 61 V
